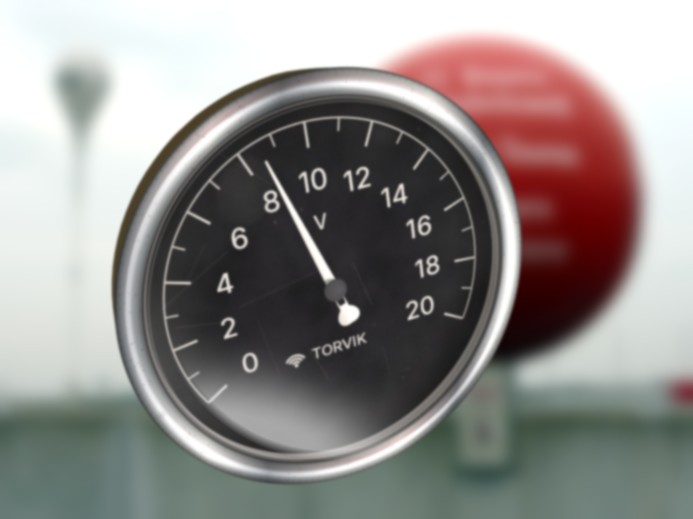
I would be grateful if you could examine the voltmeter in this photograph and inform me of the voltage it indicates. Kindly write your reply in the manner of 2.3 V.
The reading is 8.5 V
